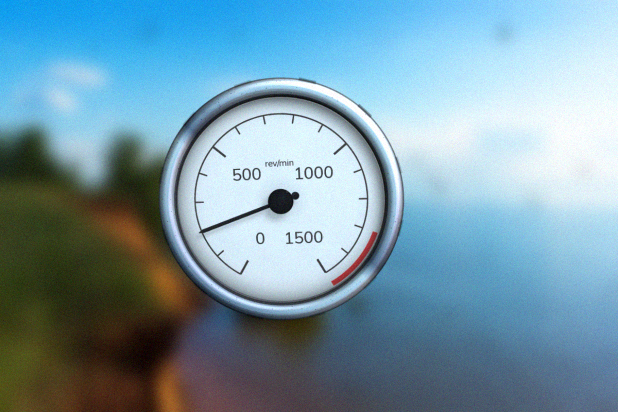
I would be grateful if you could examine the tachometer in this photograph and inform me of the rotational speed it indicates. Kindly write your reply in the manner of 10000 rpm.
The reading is 200 rpm
